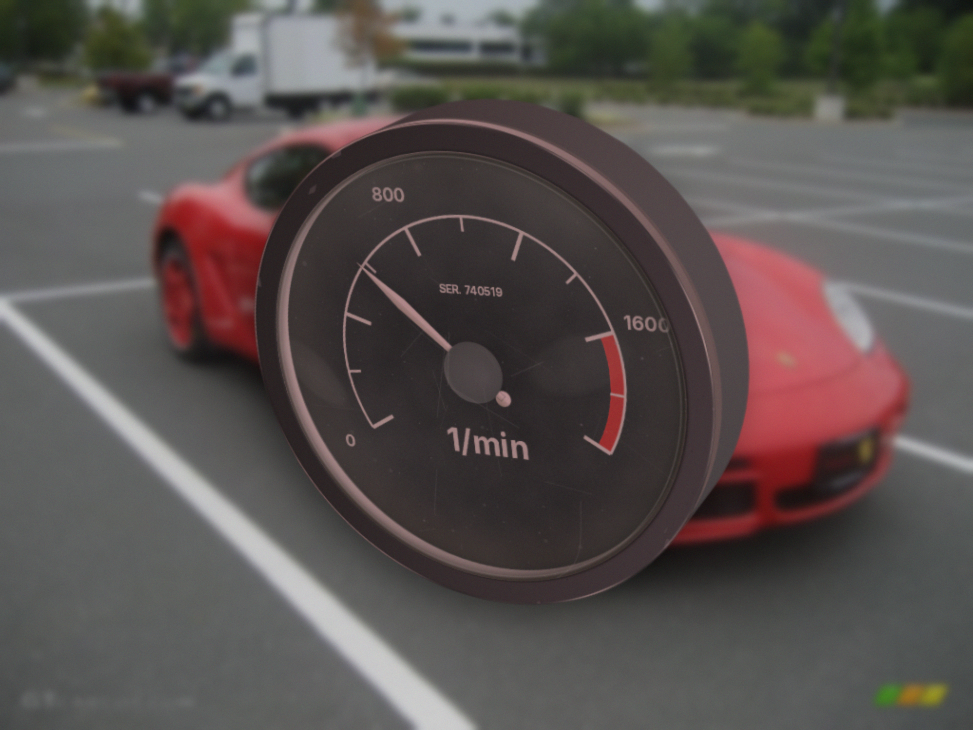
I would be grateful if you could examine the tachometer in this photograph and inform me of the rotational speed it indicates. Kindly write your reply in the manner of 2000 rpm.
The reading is 600 rpm
